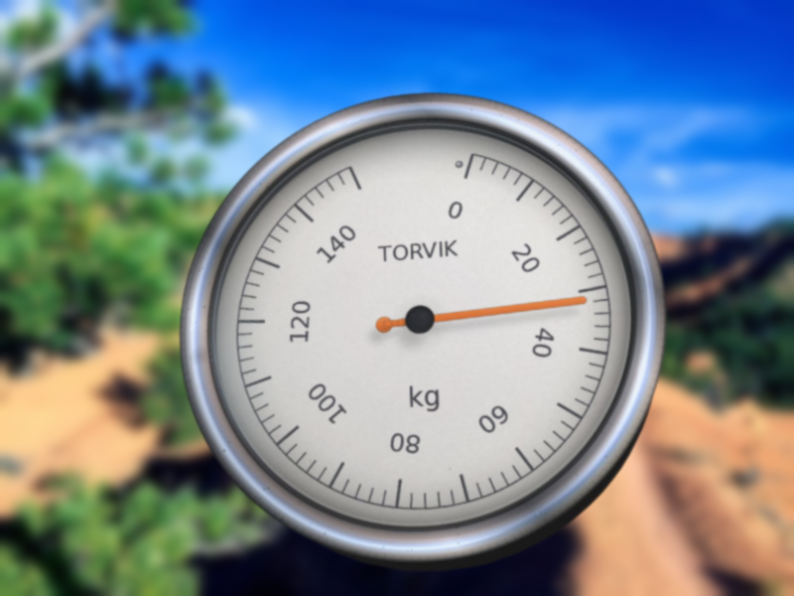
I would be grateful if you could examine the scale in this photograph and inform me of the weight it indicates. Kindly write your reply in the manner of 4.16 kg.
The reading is 32 kg
